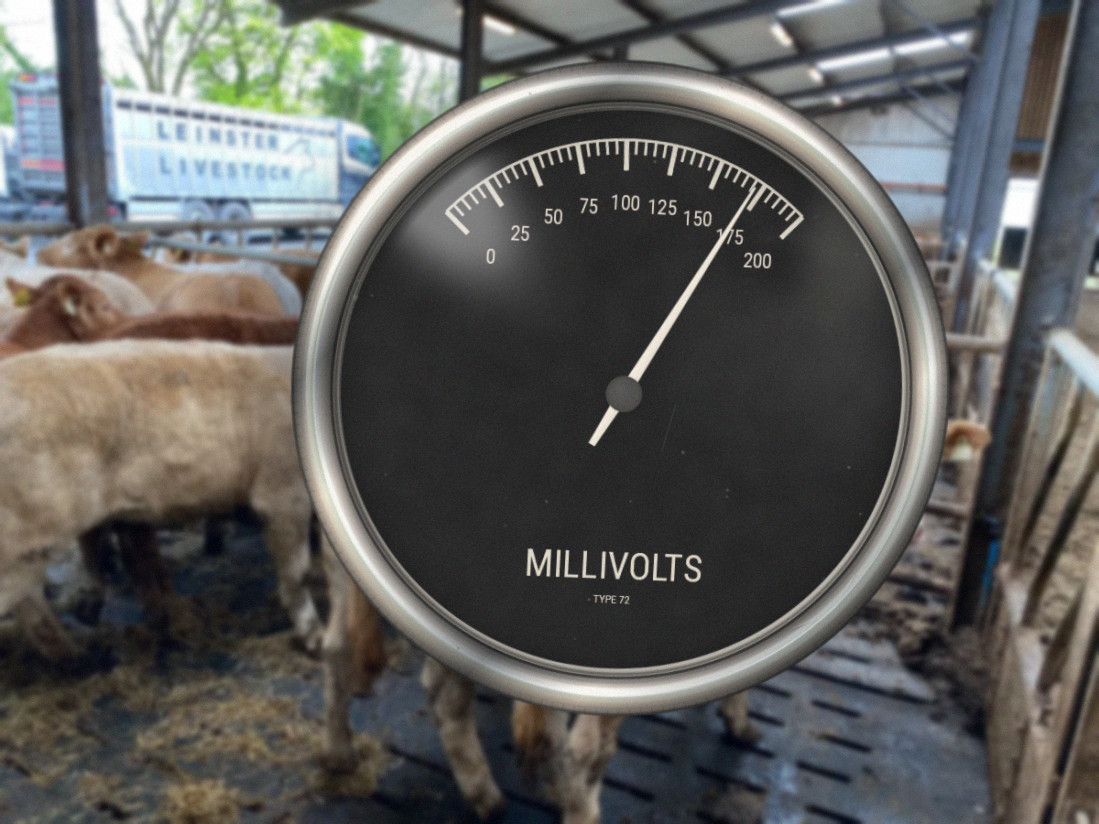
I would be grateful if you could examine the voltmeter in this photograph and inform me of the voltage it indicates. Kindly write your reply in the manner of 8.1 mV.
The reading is 170 mV
